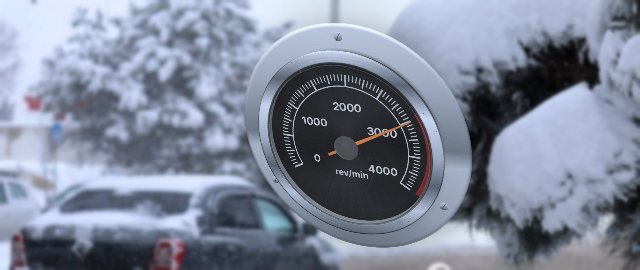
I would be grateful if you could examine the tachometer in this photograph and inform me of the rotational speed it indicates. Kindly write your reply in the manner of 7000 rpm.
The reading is 3000 rpm
